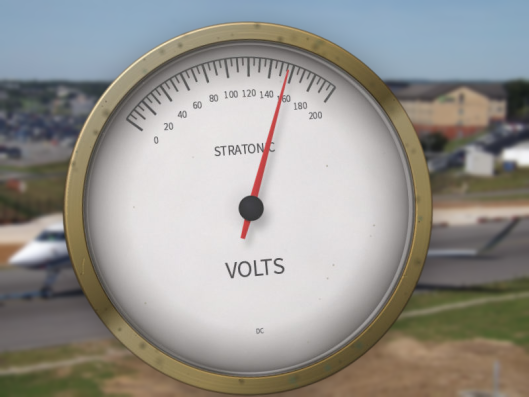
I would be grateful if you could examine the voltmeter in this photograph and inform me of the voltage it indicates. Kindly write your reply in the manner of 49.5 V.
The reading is 155 V
